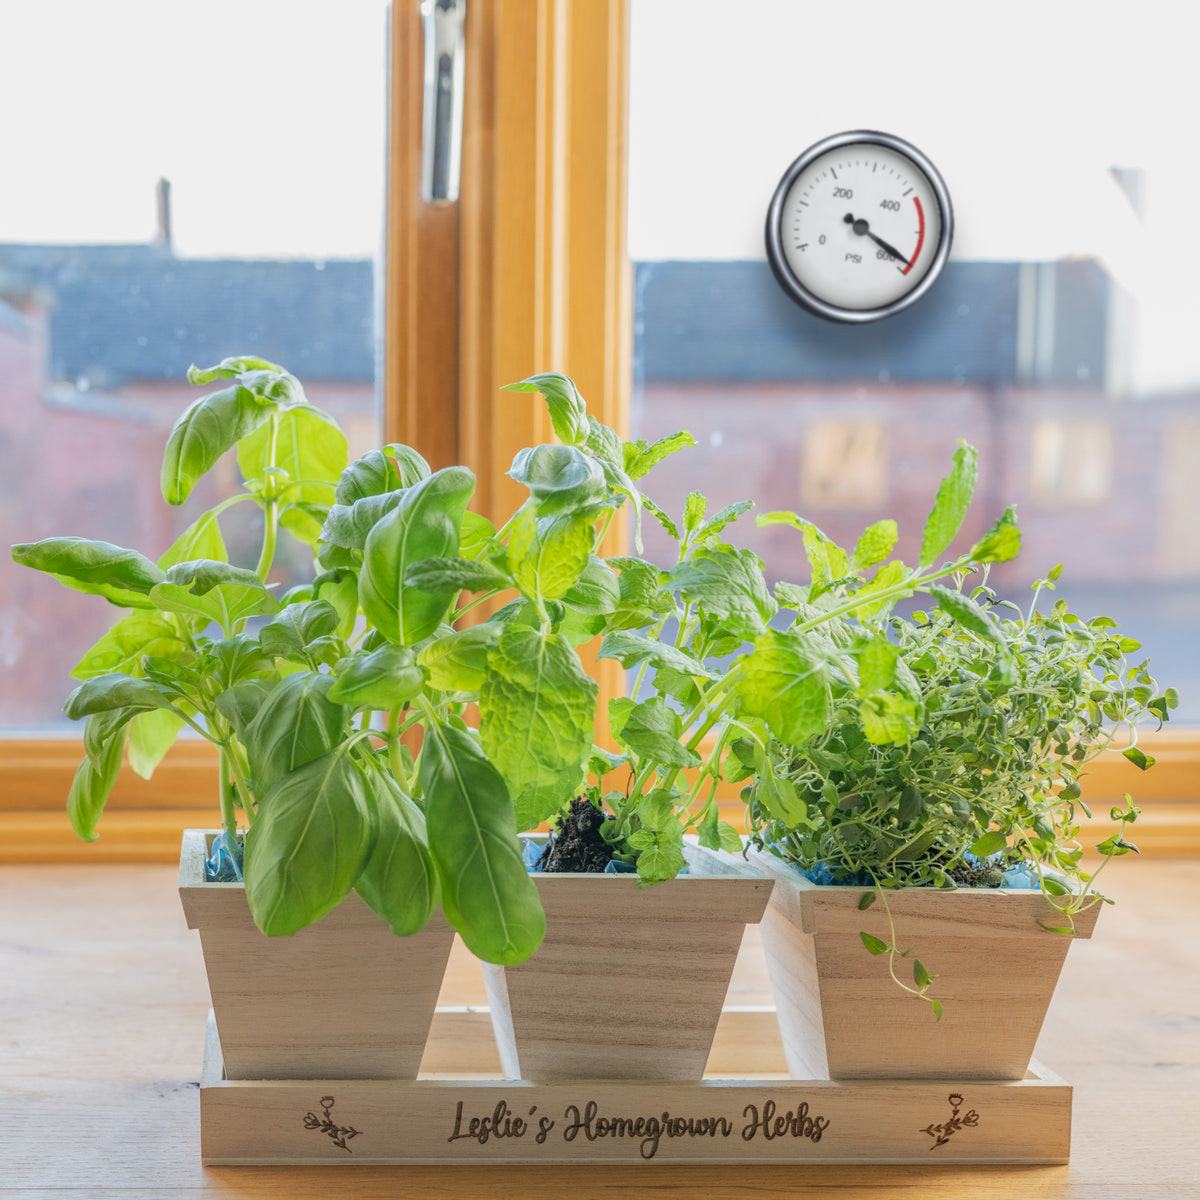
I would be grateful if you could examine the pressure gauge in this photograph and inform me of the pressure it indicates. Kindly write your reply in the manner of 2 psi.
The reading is 580 psi
